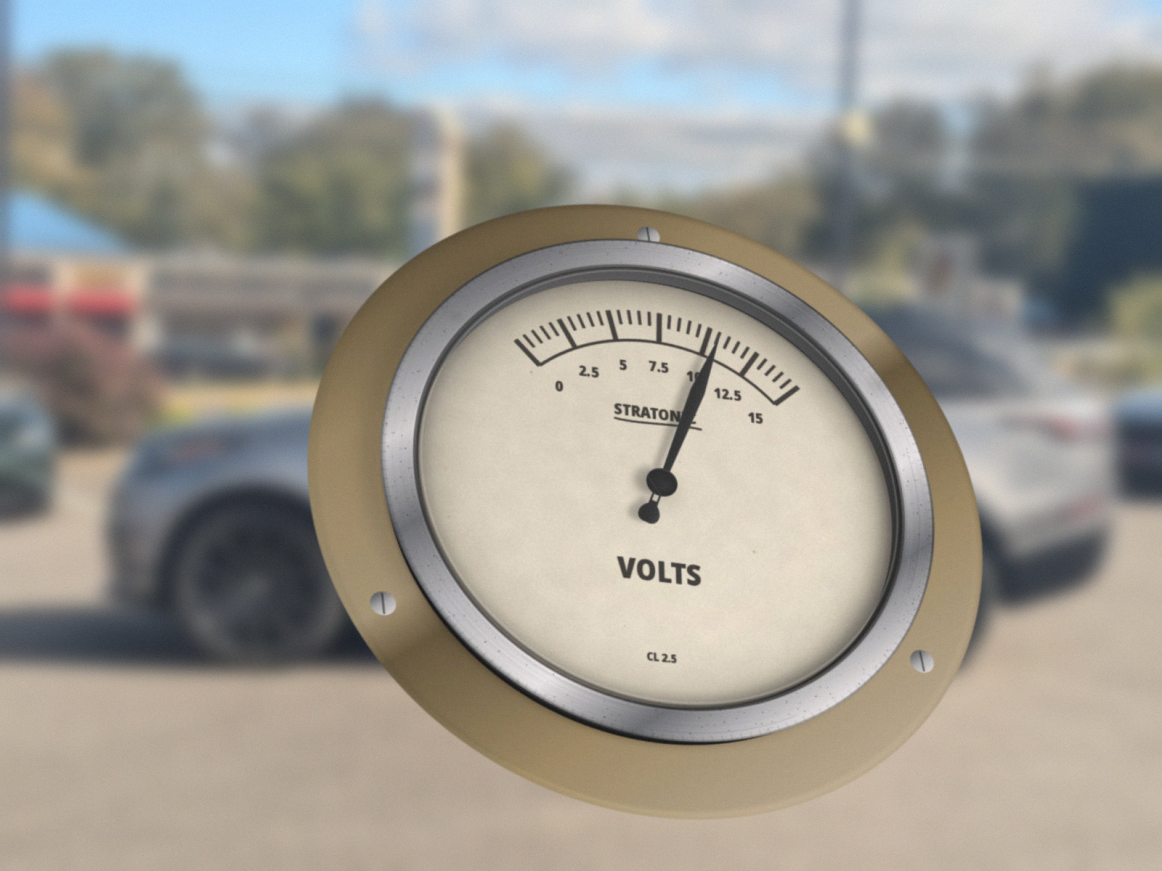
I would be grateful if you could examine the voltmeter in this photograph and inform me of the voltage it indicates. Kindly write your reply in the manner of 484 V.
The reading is 10.5 V
